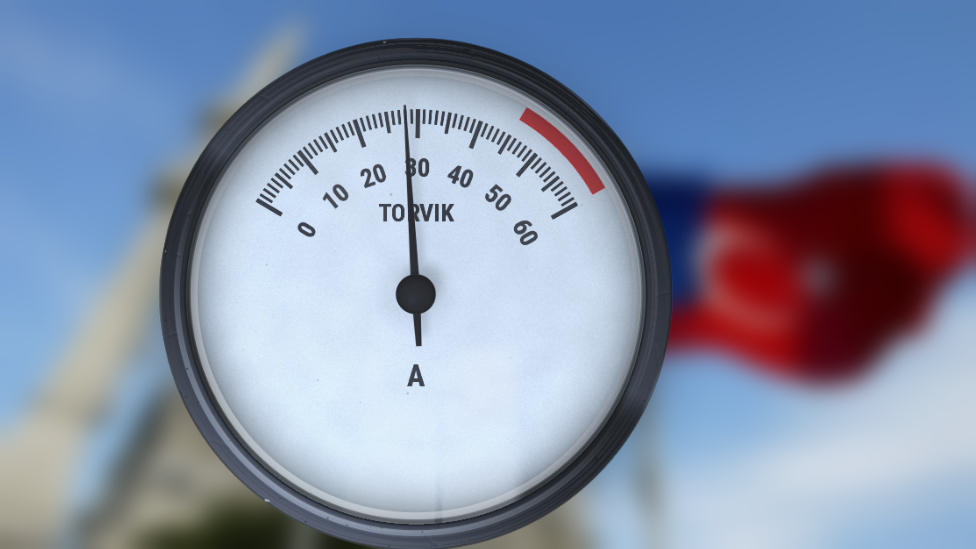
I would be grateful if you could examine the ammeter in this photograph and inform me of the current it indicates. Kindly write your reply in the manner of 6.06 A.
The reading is 28 A
